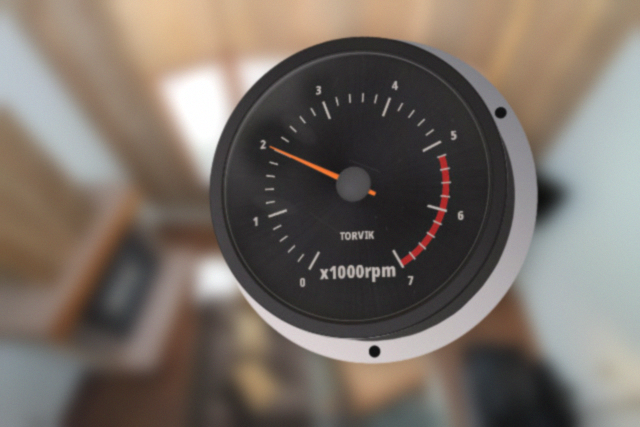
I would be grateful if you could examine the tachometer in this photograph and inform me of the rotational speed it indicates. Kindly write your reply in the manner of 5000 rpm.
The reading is 2000 rpm
